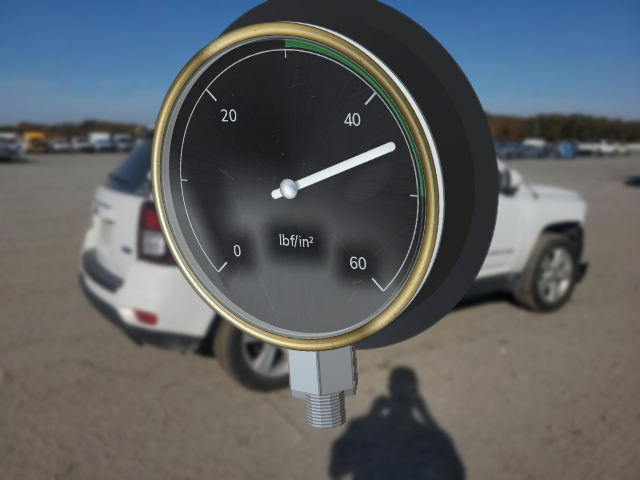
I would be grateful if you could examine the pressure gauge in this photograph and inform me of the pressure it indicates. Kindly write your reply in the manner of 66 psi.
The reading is 45 psi
